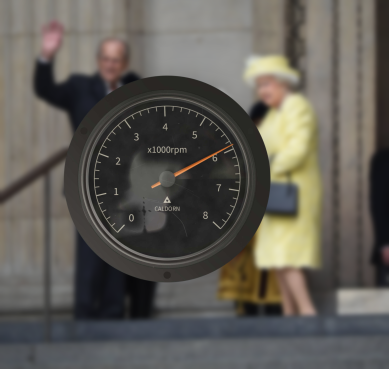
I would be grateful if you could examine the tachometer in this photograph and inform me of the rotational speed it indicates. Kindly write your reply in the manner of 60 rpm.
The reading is 5900 rpm
